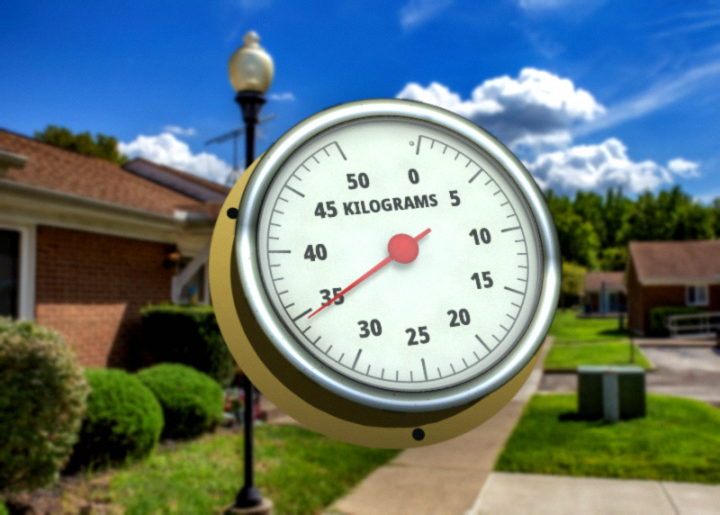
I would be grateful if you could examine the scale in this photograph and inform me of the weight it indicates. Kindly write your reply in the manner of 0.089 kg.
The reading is 34.5 kg
